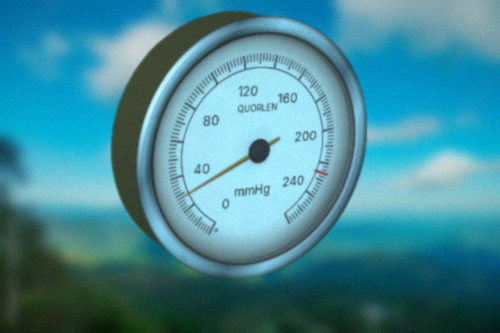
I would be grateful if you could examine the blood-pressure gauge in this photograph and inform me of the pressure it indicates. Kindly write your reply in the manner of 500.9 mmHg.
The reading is 30 mmHg
